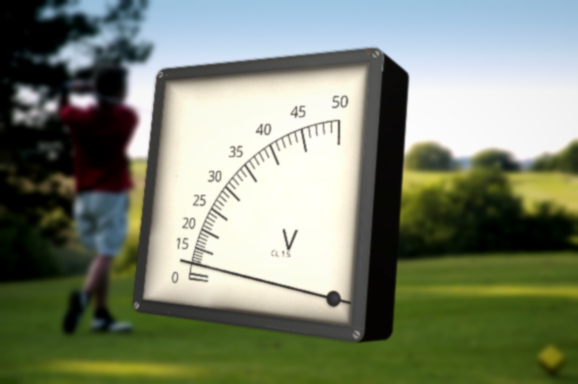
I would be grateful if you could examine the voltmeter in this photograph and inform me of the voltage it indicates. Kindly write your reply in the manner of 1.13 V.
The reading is 10 V
